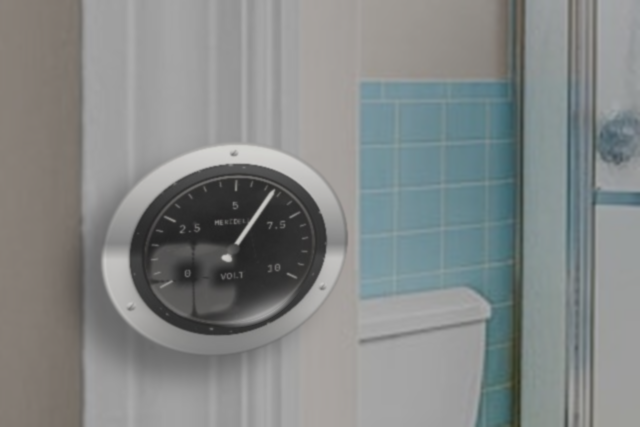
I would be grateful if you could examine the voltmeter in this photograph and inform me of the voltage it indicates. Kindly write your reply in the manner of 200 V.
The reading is 6.25 V
